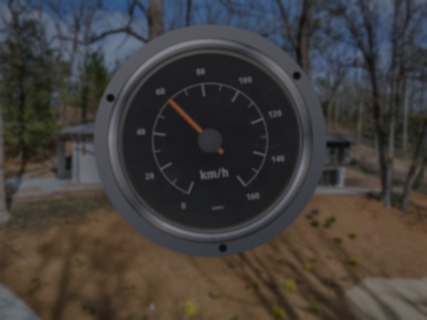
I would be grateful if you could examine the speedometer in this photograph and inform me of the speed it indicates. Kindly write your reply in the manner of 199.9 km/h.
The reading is 60 km/h
